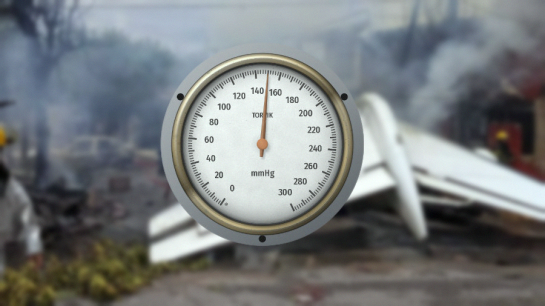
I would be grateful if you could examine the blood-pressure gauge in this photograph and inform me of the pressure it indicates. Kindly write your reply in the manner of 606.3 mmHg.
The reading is 150 mmHg
